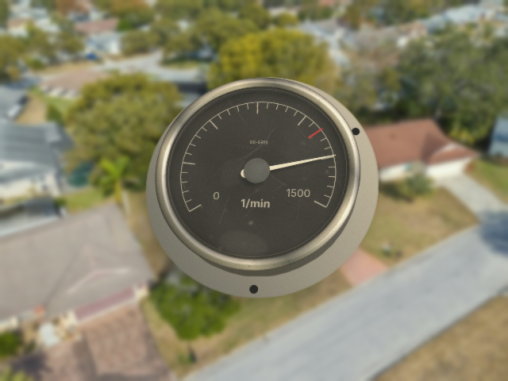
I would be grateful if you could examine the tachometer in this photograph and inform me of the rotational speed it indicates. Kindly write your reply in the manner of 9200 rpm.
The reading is 1250 rpm
